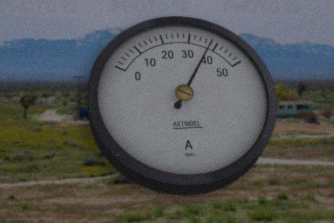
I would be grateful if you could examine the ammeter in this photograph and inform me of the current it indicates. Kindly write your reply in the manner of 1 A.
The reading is 38 A
